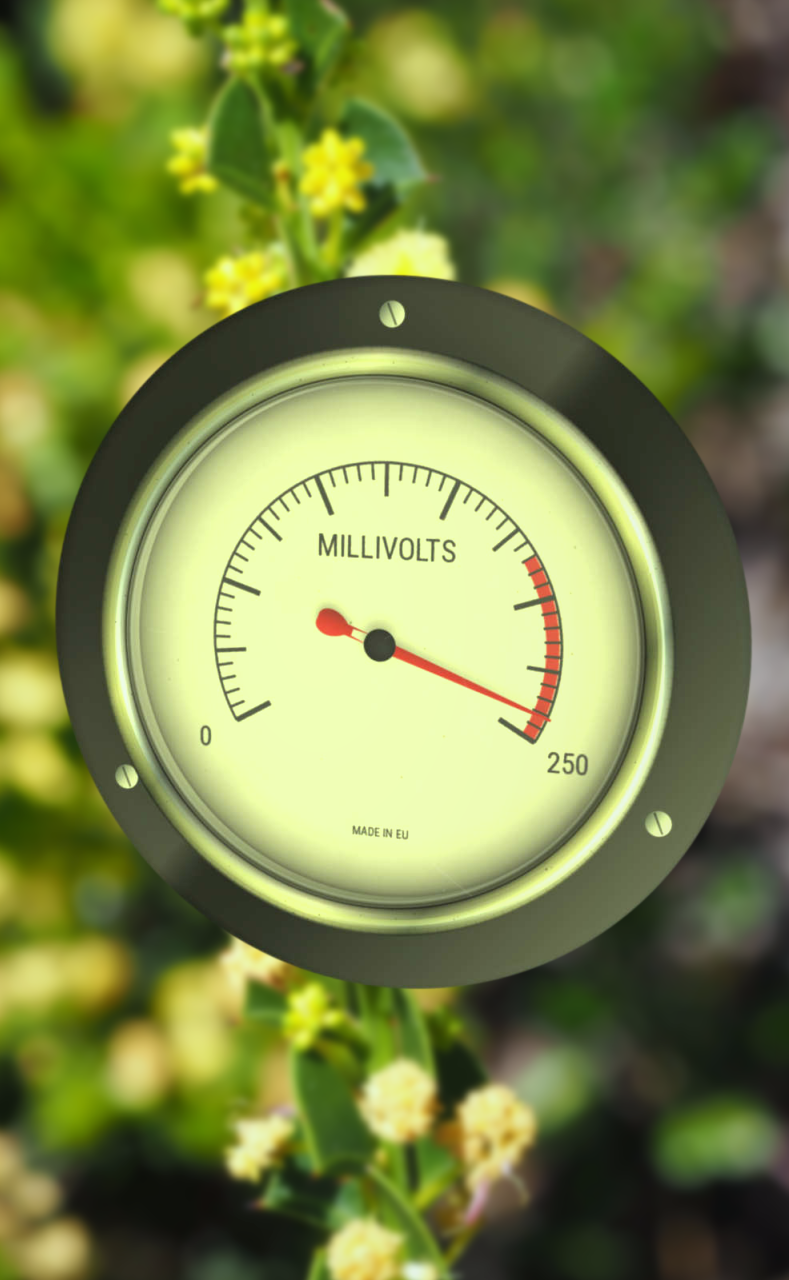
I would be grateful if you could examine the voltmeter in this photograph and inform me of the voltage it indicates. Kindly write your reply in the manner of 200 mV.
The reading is 240 mV
